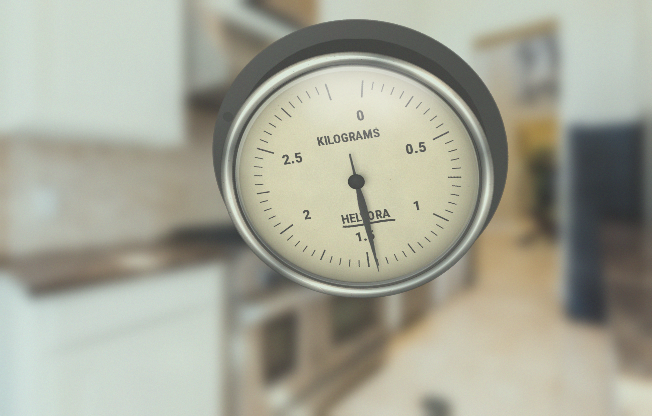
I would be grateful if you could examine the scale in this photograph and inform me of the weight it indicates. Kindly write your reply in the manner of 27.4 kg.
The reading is 1.45 kg
